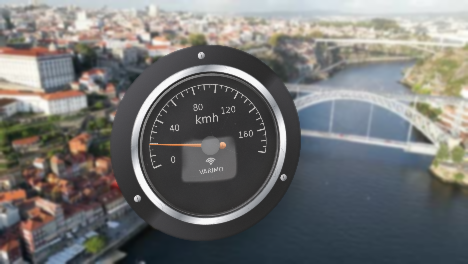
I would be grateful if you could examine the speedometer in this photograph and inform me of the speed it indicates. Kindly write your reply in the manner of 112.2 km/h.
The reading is 20 km/h
